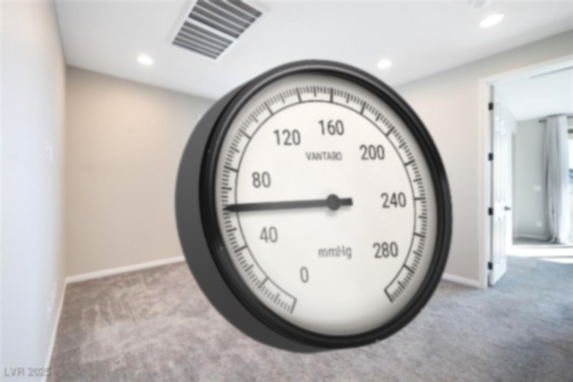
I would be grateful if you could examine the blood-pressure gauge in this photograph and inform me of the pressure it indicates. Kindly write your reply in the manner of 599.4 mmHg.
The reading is 60 mmHg
